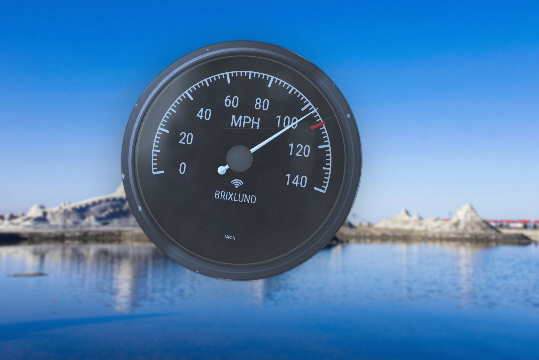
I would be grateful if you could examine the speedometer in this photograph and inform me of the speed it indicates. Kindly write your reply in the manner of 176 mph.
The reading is 104 mph
